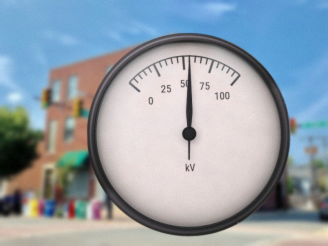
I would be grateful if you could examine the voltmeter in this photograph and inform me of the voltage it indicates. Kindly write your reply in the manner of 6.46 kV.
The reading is 55 kV
